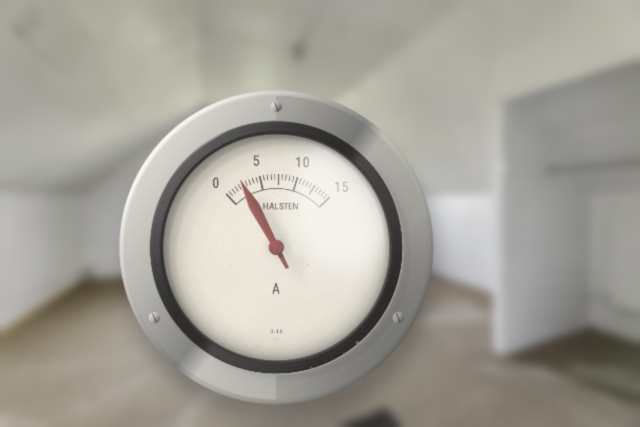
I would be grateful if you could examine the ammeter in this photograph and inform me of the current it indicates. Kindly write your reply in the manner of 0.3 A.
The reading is 2.5 A
